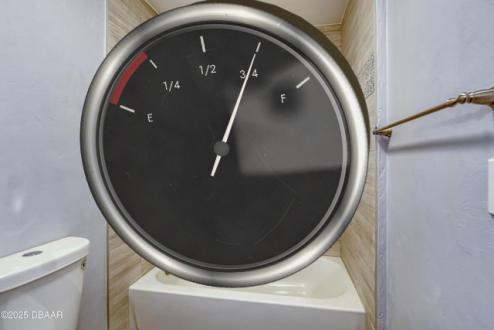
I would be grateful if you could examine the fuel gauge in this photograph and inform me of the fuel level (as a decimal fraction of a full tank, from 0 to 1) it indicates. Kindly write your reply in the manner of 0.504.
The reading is 0.75
